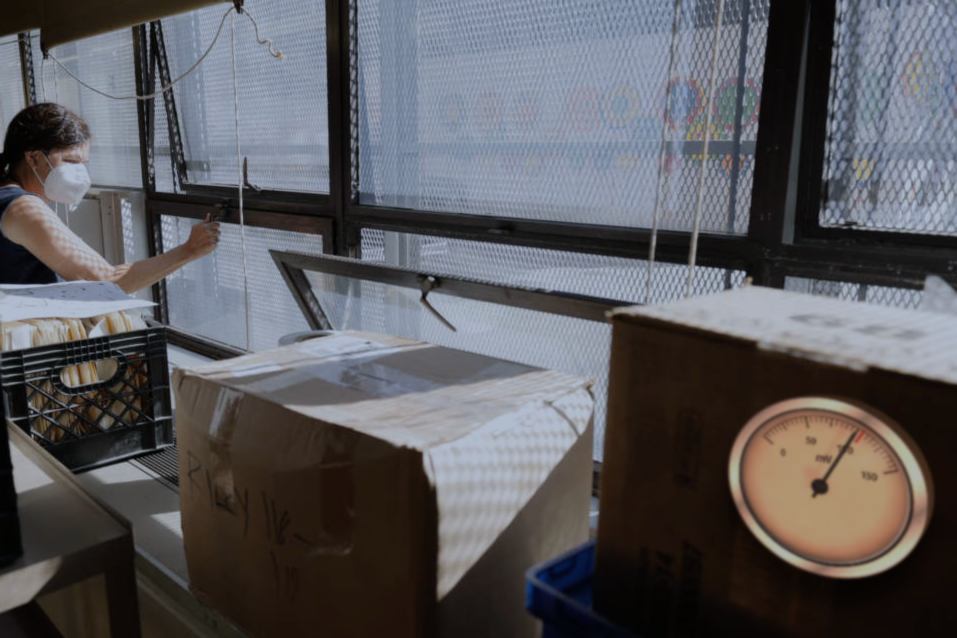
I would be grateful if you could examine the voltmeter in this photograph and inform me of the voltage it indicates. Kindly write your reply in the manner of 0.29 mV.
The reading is 100 mV
